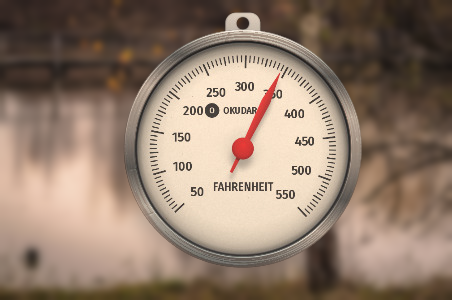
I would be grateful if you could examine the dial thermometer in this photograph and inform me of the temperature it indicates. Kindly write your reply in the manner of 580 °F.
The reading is 345 °F
